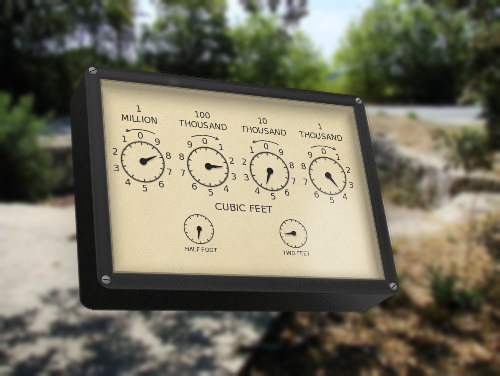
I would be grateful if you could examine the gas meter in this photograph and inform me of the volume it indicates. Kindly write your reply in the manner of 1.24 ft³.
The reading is 824400 ft³
